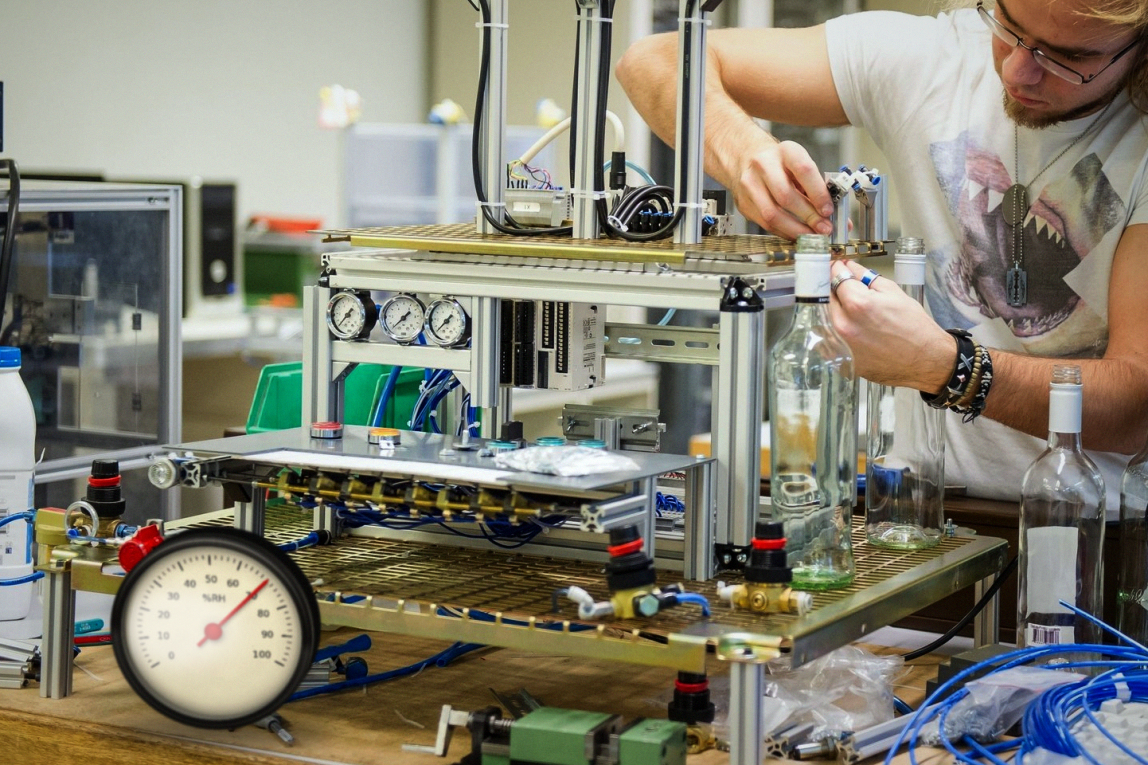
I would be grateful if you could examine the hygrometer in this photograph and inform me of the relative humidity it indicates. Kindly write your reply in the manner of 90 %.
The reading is 70 %
